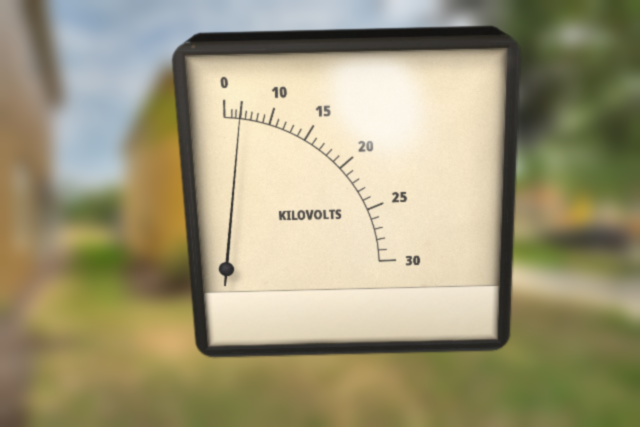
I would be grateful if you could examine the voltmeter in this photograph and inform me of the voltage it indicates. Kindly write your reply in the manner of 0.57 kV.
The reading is 5 kV
